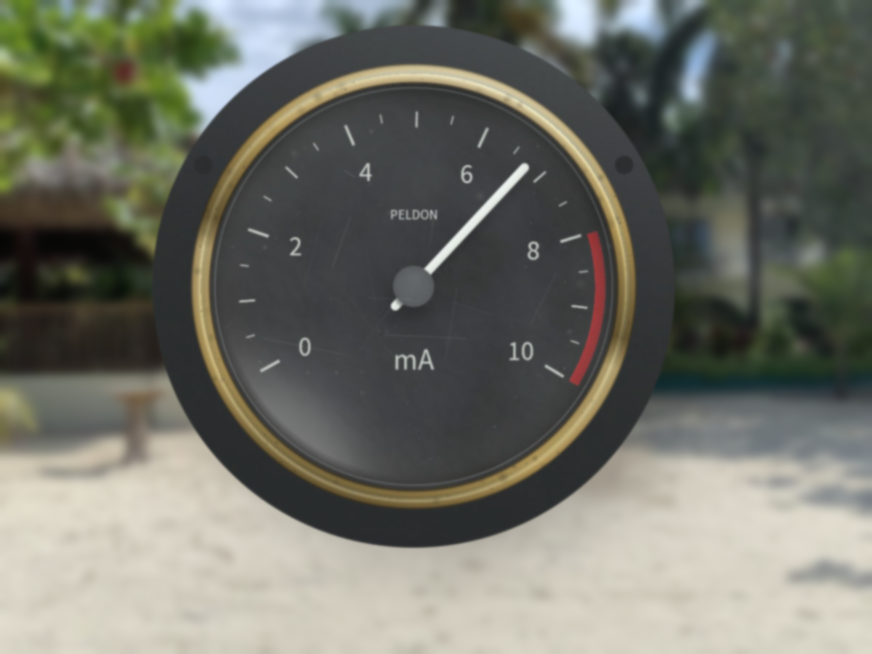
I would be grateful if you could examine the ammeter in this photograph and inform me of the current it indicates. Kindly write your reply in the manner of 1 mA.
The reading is 6.75 mA
